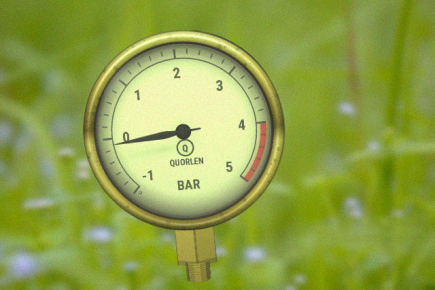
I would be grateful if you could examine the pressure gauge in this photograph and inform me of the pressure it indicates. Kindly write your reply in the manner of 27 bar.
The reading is -0.1 bar
